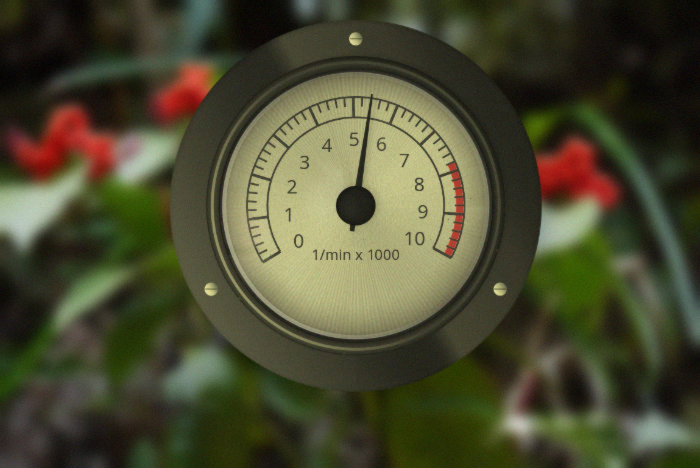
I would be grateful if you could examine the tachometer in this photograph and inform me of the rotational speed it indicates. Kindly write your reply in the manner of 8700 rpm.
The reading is 5400 rpm
